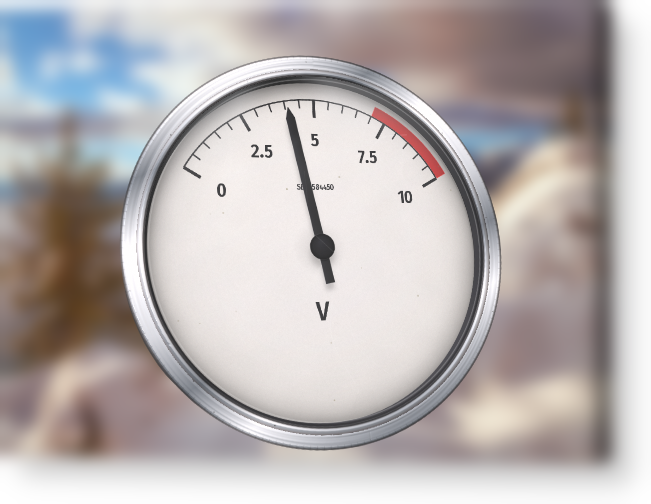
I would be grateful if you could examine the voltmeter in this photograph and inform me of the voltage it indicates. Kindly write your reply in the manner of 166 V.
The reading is 4 V
